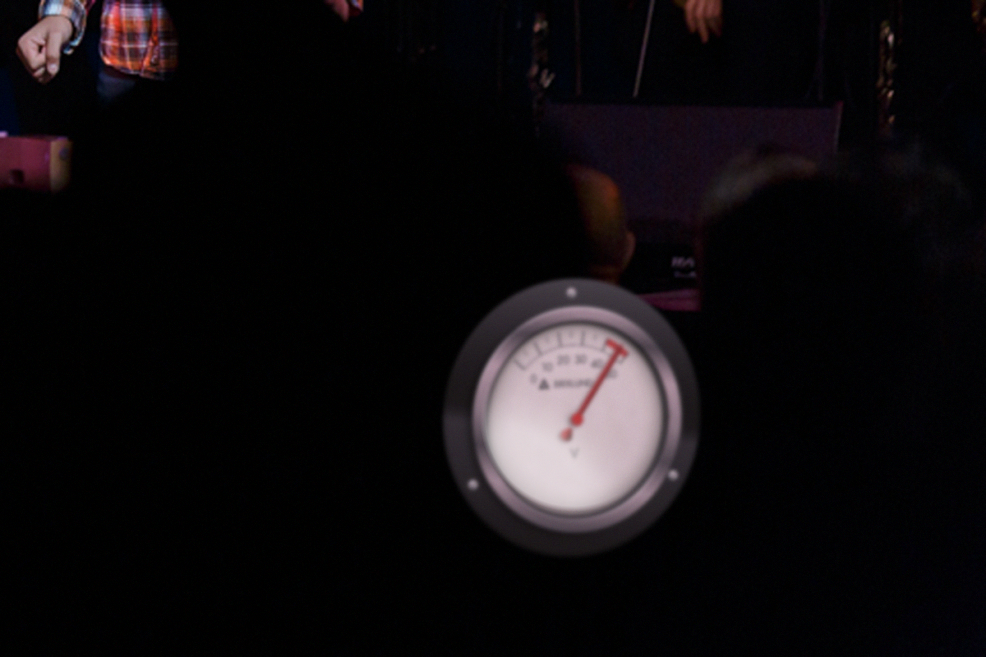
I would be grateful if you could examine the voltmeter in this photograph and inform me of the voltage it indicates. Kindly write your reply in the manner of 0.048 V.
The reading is 45 V
